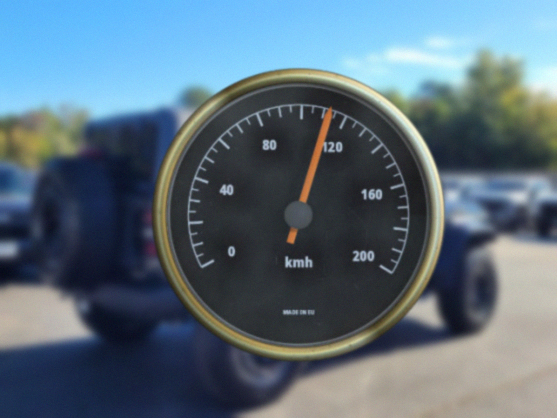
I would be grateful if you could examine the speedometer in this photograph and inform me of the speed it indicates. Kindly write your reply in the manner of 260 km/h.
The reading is 112.5 km/h
